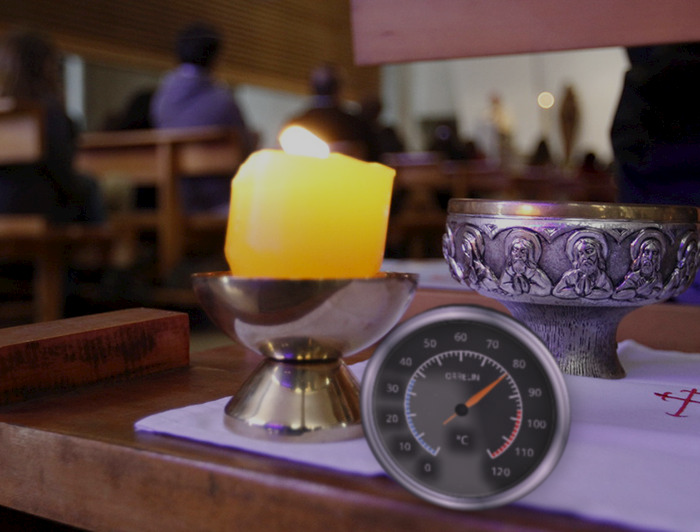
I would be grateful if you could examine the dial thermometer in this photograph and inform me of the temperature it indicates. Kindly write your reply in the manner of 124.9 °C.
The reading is 80 °C
